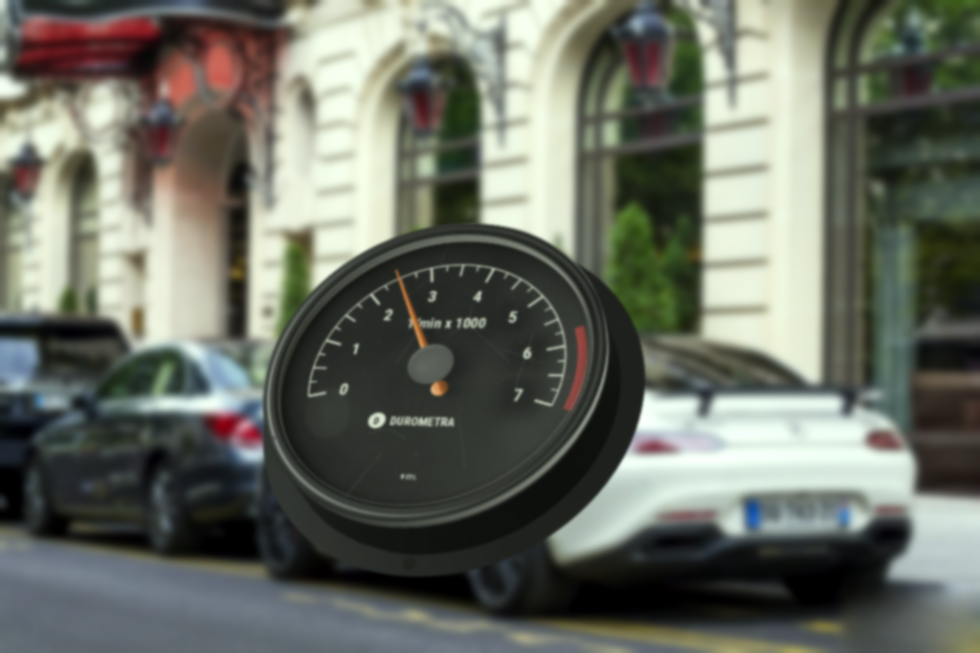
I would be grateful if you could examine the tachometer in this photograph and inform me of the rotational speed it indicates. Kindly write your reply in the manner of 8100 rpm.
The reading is 2500 rpm
